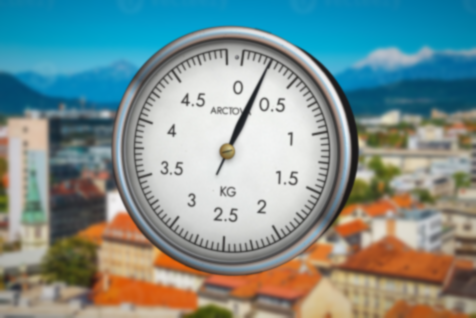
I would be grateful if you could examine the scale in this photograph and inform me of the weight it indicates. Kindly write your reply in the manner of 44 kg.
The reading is 0.25 kg
